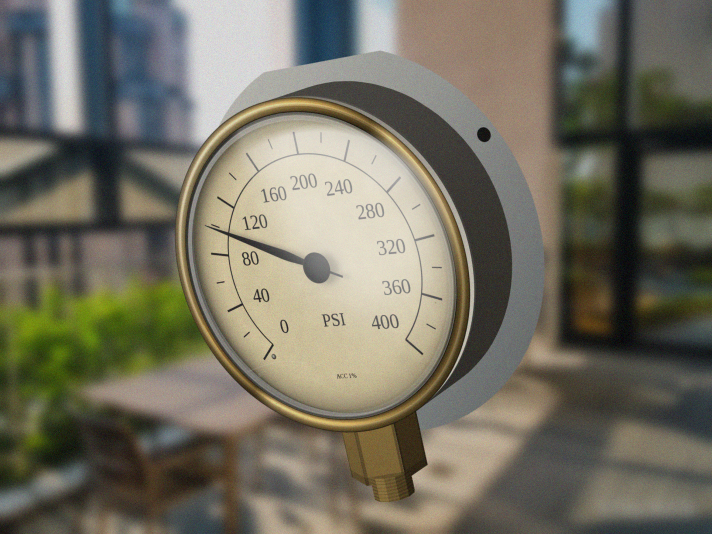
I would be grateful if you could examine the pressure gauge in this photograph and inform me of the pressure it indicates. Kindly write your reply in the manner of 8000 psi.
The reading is 100 psi
